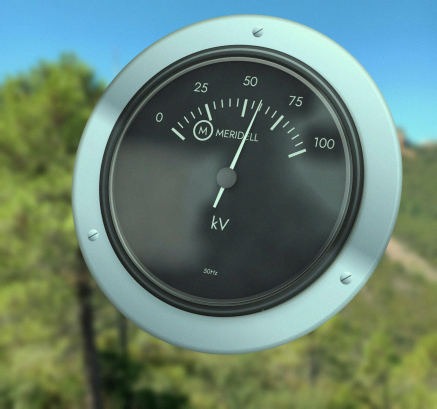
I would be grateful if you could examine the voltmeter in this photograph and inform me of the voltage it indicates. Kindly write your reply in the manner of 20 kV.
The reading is 60 kV
